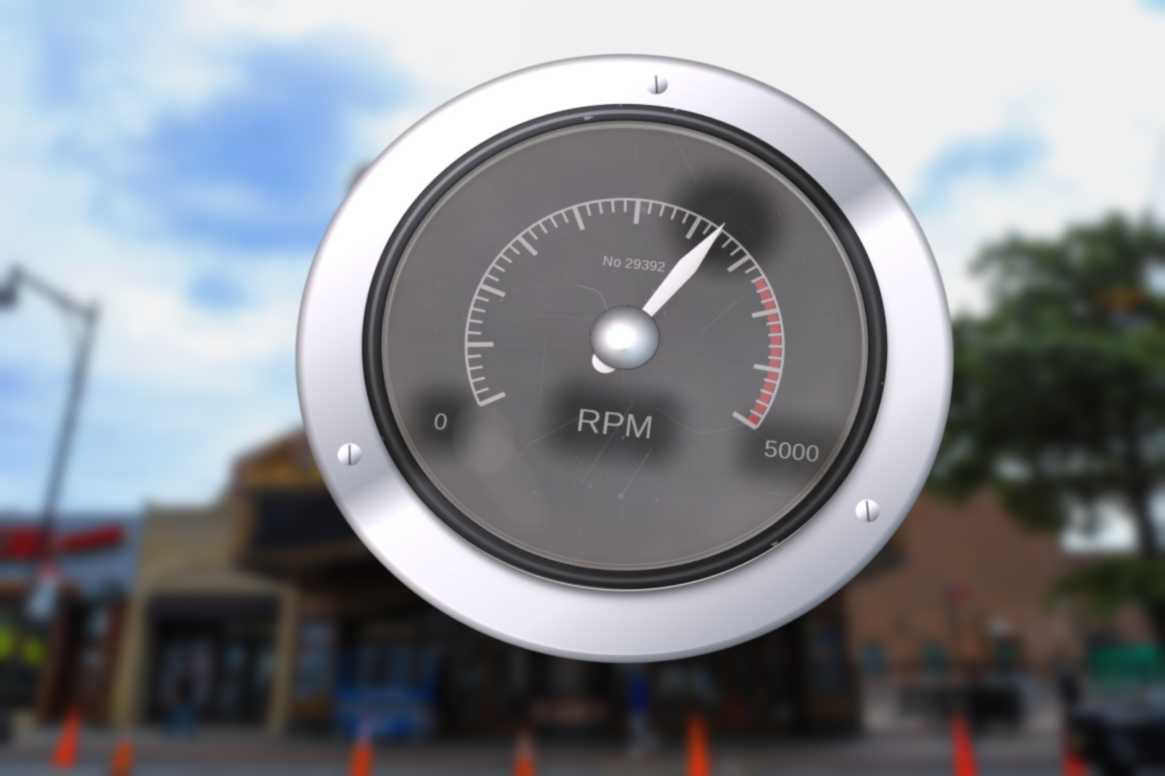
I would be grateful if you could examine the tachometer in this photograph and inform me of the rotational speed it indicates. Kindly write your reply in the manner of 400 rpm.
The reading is 3200 rpm
